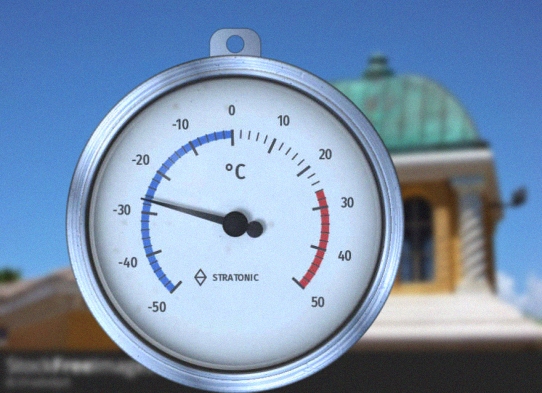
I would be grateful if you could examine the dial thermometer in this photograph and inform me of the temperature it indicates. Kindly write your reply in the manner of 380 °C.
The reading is -27 °C
